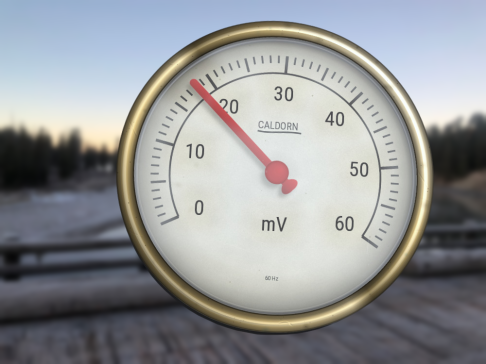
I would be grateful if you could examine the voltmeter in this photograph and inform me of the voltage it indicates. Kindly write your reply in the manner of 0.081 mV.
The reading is 18 mV
